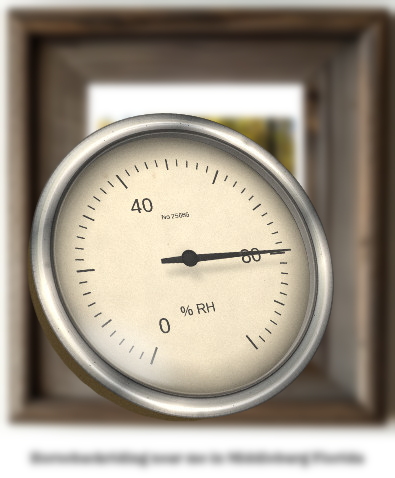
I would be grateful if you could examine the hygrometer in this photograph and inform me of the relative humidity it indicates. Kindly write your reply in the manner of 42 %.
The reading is 80 %
